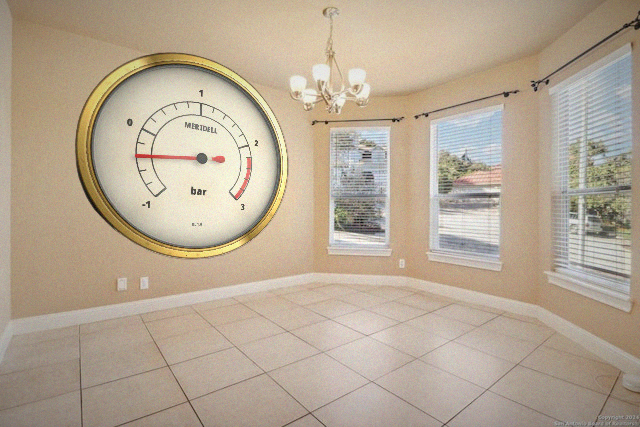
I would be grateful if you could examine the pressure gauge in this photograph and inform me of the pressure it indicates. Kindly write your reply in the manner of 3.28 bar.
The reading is -0.4 bar
